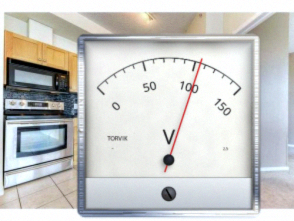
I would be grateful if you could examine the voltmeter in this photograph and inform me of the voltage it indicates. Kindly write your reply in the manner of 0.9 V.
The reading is 105 V
